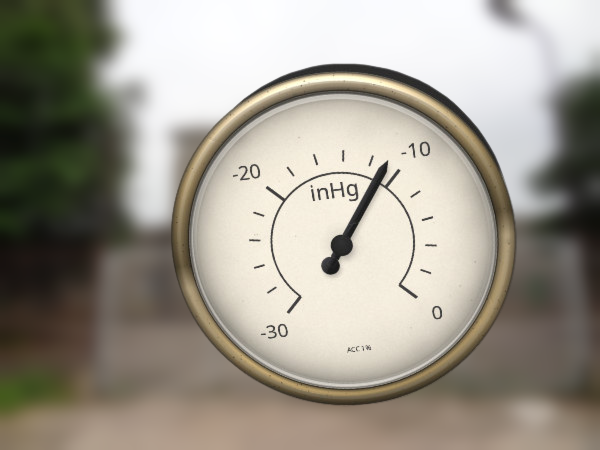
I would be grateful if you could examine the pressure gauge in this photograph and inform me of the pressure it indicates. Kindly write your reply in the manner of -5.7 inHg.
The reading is -11 inHg
